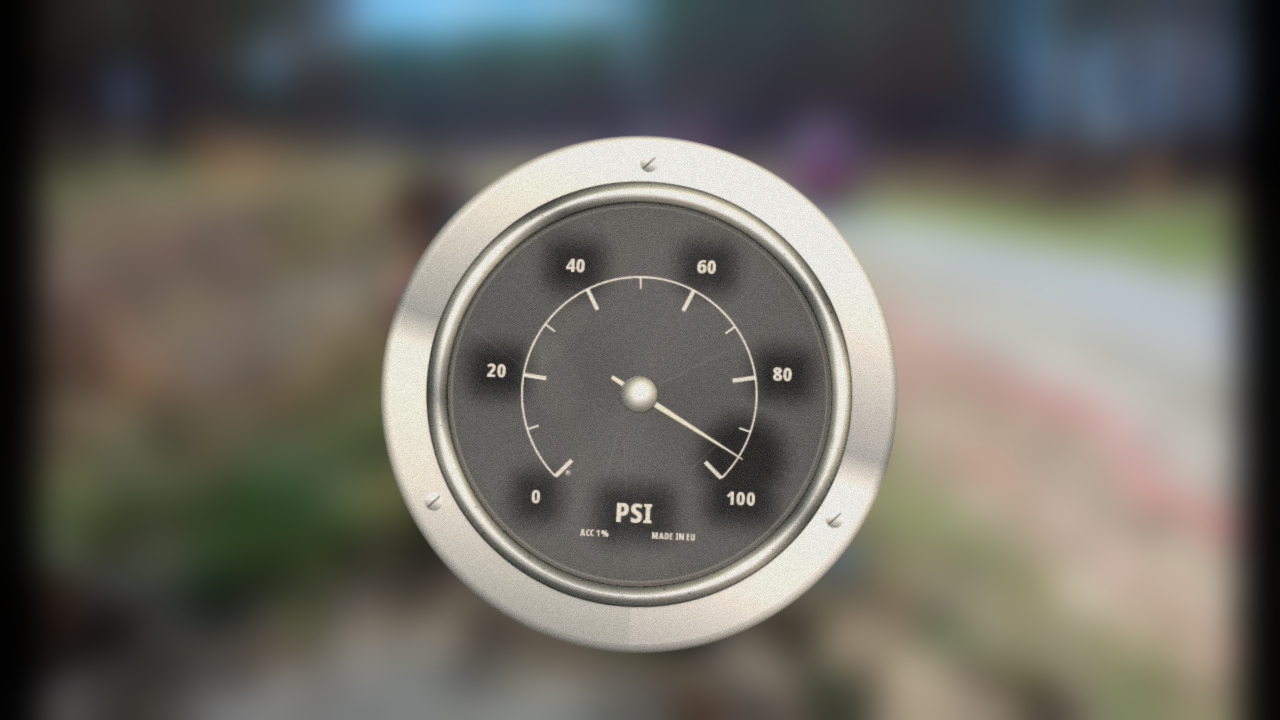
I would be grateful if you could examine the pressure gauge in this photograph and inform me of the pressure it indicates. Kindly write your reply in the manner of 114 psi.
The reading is 95 psi
